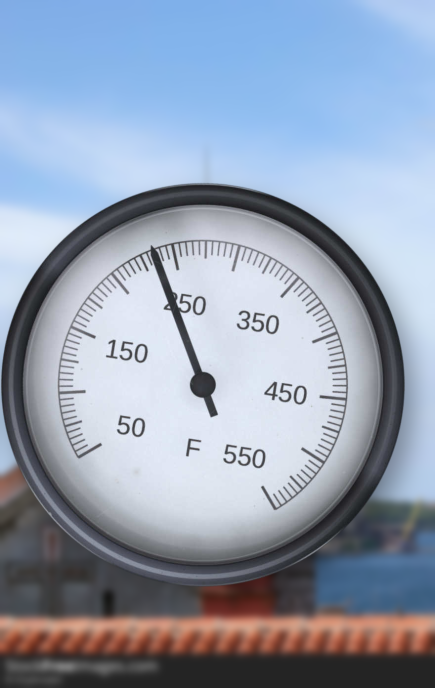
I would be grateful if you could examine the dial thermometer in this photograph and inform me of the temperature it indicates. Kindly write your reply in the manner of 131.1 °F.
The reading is 235 °F
